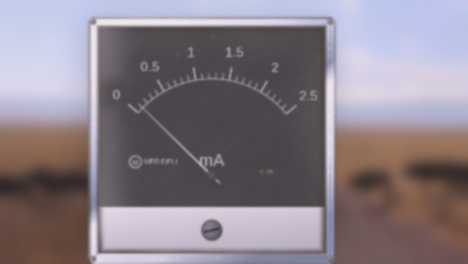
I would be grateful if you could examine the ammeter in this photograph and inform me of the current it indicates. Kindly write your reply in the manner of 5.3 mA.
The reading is 0.1 mA
